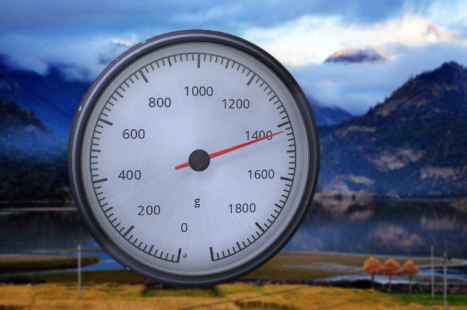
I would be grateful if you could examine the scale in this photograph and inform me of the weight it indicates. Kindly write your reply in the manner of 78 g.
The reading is 1420 g
